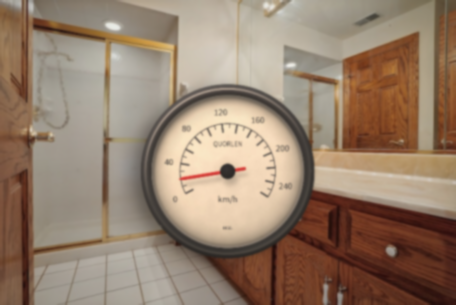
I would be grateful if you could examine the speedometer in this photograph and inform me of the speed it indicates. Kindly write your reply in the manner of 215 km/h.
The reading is 20 km/h
